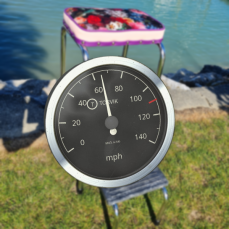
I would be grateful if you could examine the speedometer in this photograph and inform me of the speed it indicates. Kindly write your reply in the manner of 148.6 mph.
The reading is 65 mph
